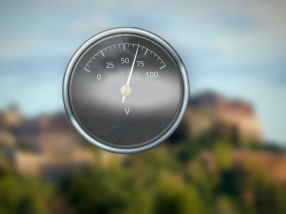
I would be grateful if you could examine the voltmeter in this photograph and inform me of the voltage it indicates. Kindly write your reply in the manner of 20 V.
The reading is 65 V
